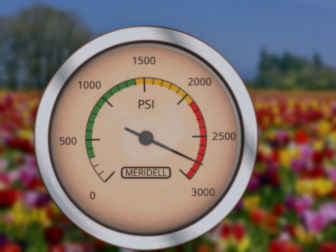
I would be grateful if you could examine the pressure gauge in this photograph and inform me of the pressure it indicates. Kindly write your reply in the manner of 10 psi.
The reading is 2800 psi
